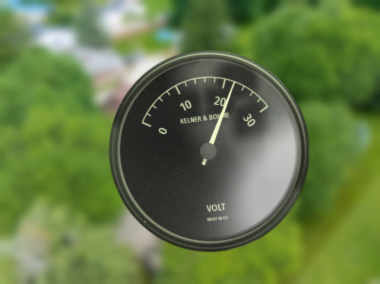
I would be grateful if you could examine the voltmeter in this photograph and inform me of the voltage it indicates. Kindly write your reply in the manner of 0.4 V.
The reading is 22 V
